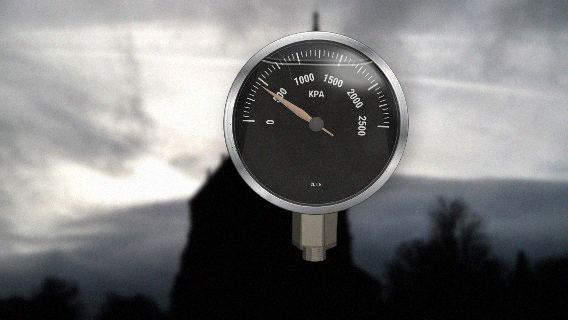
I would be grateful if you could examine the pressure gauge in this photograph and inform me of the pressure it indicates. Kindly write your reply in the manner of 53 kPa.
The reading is 450 kPa
